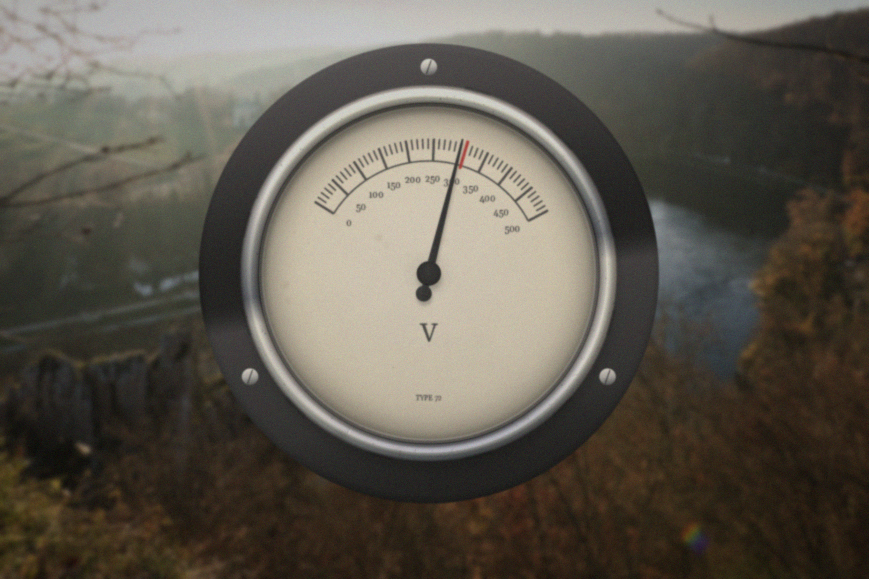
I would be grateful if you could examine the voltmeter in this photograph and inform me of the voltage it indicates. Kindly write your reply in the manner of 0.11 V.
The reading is 300 V
